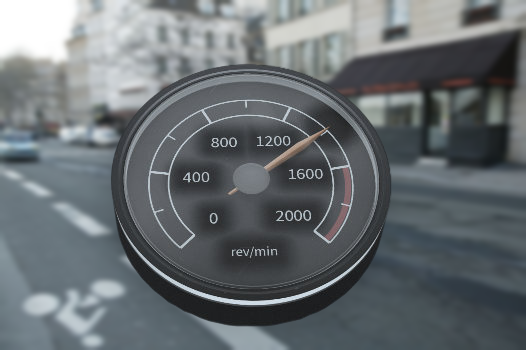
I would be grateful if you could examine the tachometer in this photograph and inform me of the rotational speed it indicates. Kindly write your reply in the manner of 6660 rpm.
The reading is 1400 rpm
